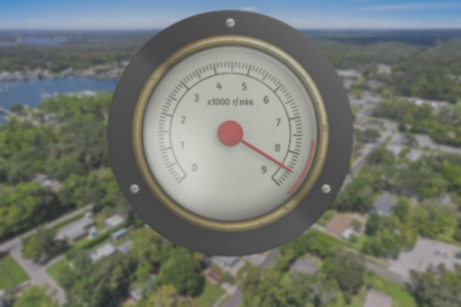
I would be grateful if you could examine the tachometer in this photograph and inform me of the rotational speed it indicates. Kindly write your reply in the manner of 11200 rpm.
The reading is 8500 rpm
